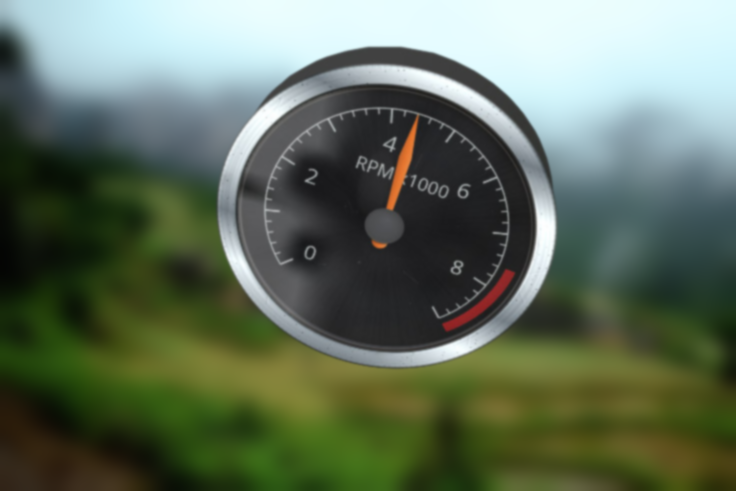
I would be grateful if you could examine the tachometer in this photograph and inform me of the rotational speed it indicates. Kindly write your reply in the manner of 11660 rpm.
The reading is 4400 rpm
